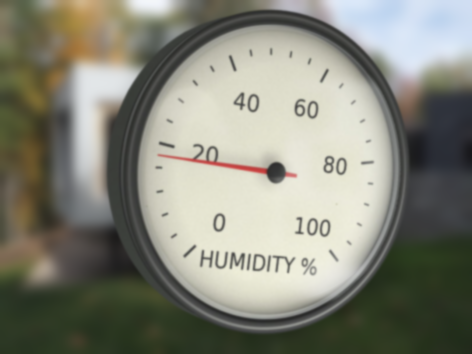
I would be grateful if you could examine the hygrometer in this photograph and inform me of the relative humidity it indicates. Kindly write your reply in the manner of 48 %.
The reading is 18 %
